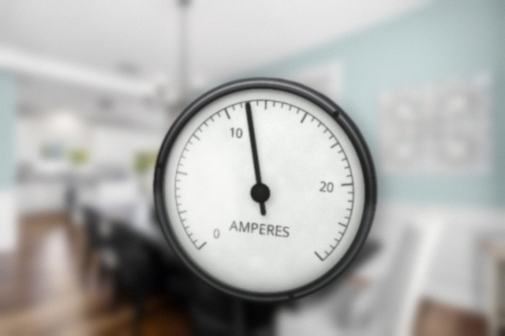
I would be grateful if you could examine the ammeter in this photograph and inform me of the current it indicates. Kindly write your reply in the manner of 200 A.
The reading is 11.5 A
